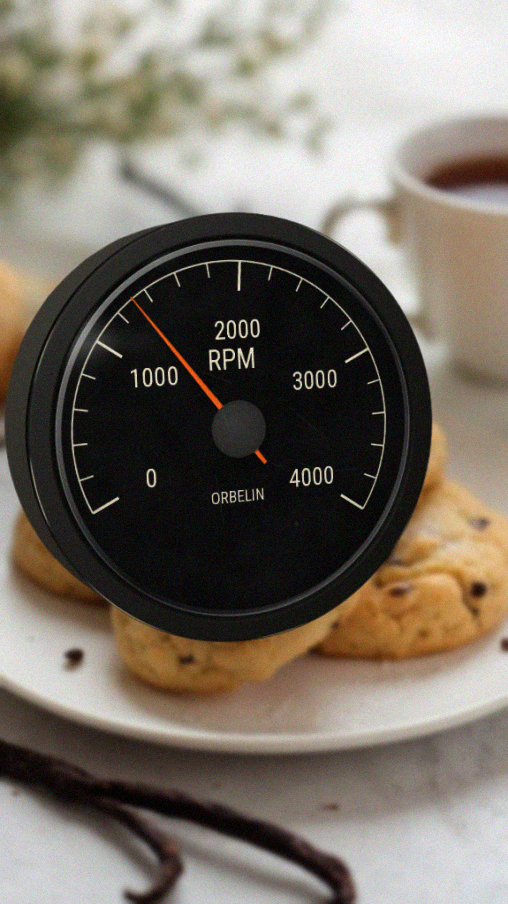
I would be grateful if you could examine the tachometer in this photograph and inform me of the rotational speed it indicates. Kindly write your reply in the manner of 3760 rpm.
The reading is 1300 rpm
